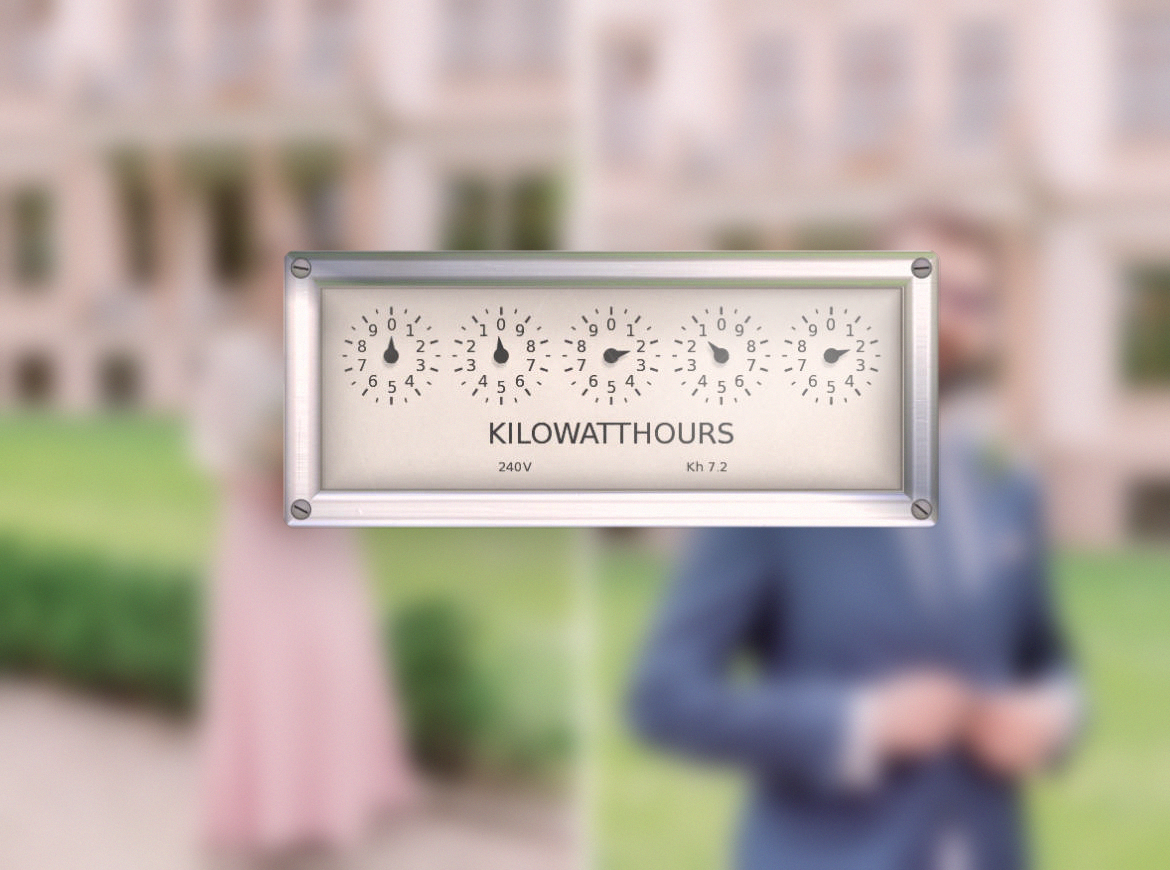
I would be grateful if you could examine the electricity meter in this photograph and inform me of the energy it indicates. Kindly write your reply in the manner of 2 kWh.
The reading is 212 kWh
